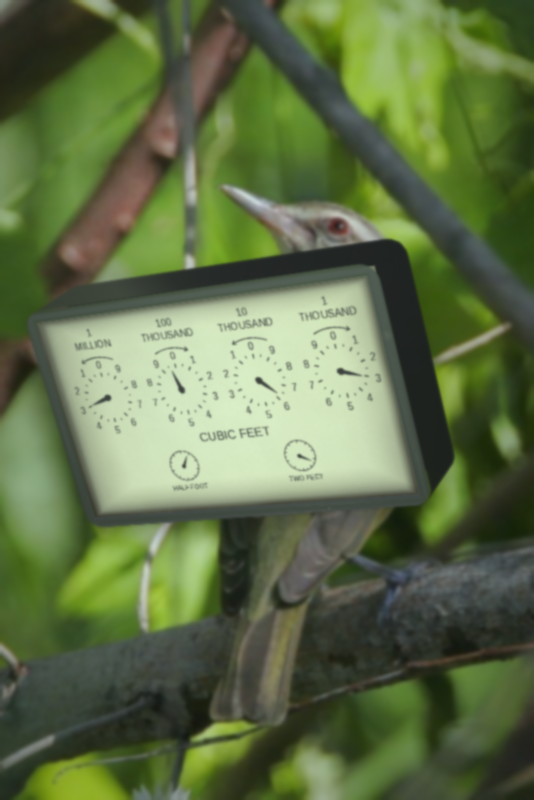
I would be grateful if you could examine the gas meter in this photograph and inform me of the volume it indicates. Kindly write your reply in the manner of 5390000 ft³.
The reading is 296300 ft³
